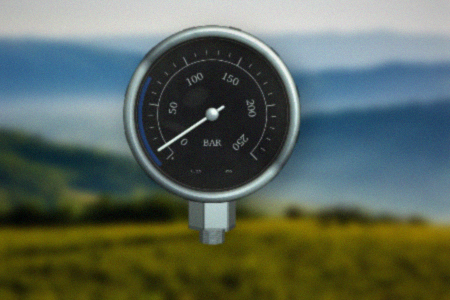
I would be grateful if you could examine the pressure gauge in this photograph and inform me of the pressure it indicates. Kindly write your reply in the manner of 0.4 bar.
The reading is 10 bar
